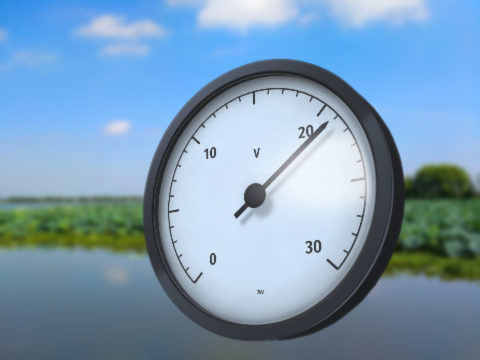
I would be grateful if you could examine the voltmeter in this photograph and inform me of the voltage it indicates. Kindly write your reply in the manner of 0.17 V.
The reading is 21 V
